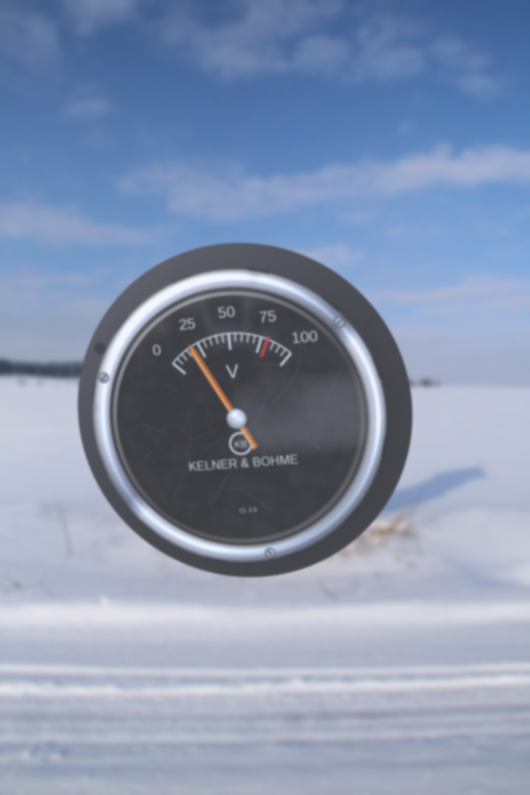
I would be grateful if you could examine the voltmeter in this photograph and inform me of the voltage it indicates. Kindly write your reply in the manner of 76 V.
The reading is 20 V
